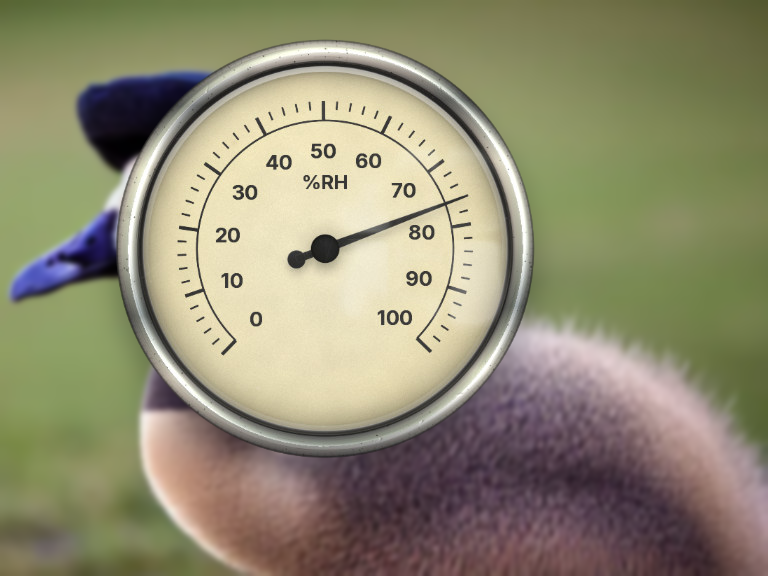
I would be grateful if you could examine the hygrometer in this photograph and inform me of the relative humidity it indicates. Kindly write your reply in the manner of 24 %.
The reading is 76 %
